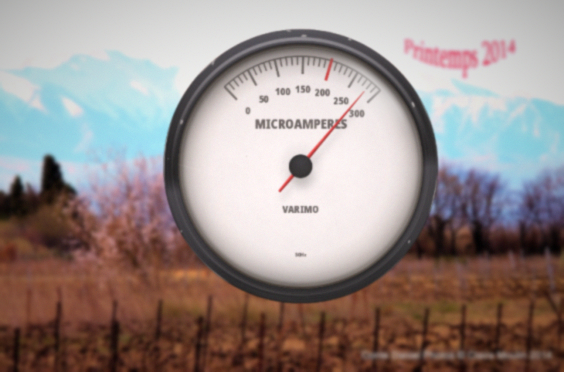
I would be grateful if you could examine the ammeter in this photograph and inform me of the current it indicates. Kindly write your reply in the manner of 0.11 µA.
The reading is 280 µA
